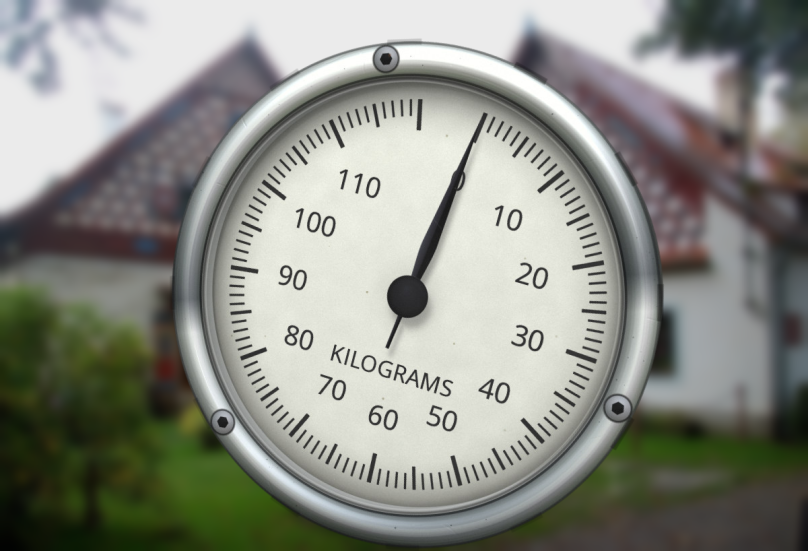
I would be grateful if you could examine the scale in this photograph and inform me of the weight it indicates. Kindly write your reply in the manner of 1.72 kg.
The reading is 0 kg
